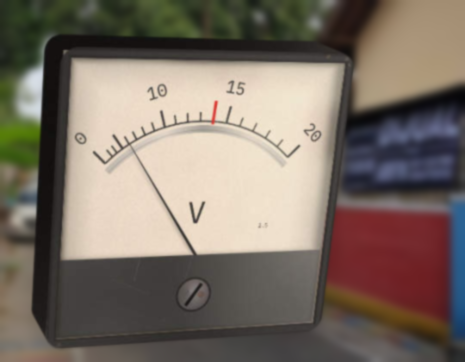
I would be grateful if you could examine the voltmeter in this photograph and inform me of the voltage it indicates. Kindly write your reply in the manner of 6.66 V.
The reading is 6 V
